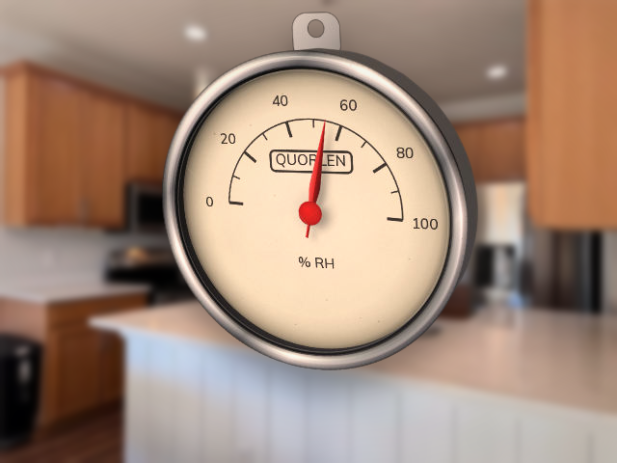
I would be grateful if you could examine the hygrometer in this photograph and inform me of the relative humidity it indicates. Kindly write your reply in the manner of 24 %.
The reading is 55 %
